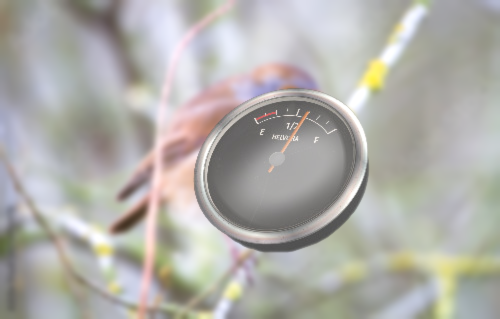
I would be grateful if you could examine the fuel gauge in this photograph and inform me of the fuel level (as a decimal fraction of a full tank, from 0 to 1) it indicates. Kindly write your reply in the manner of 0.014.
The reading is 0.625
